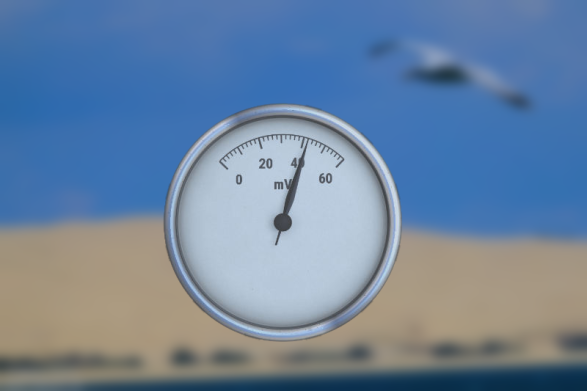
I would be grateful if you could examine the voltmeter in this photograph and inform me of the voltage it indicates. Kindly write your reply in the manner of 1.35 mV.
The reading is 42 mV
